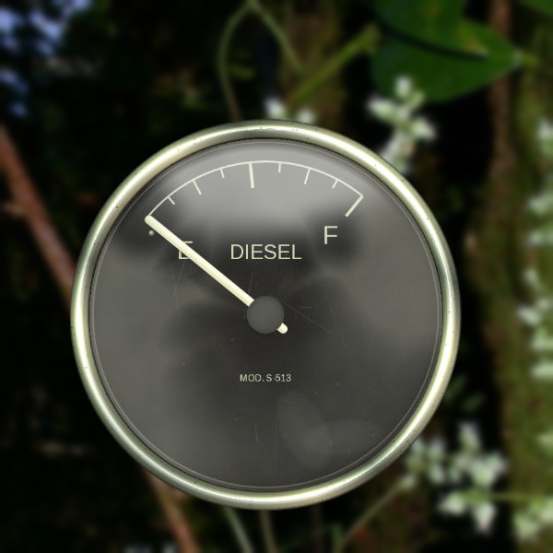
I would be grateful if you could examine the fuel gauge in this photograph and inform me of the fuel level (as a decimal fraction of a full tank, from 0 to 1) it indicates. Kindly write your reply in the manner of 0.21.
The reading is 0
